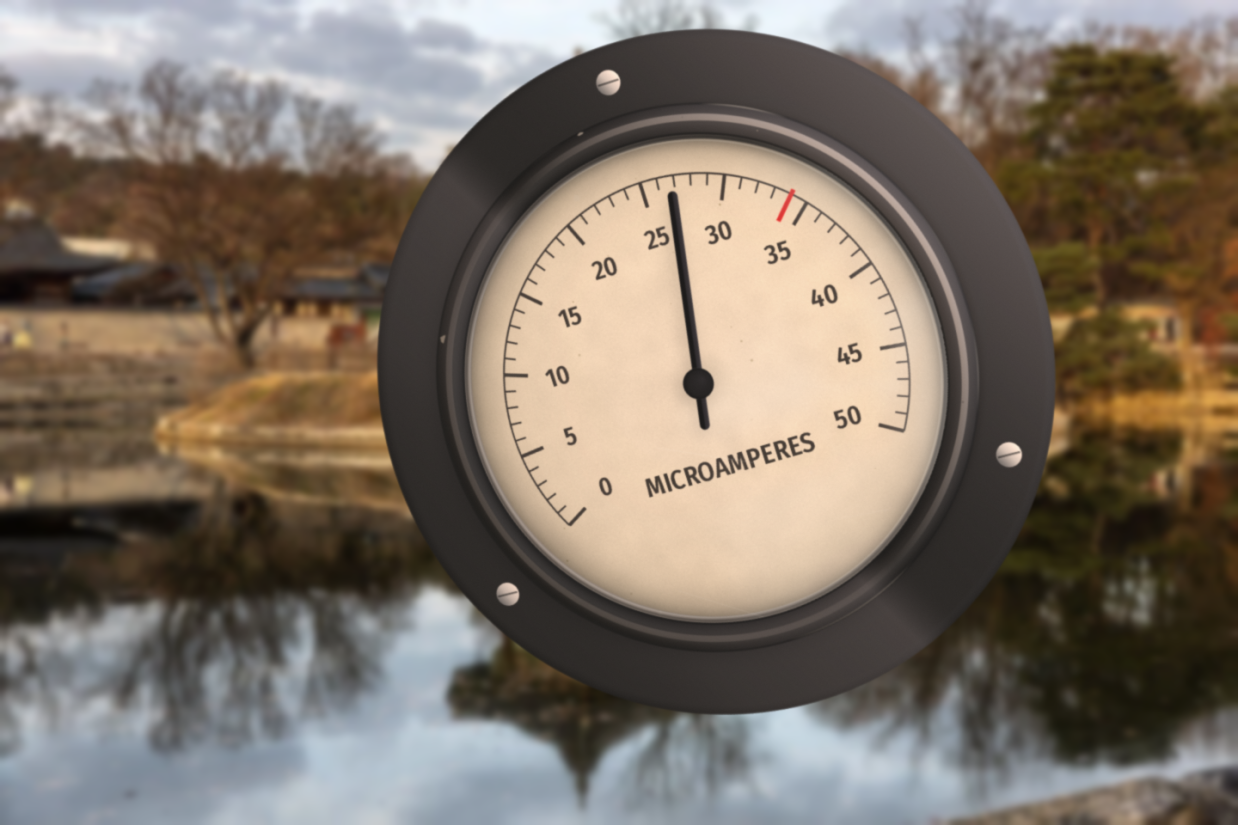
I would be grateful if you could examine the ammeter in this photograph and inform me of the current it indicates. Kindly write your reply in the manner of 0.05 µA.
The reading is 27 µA
